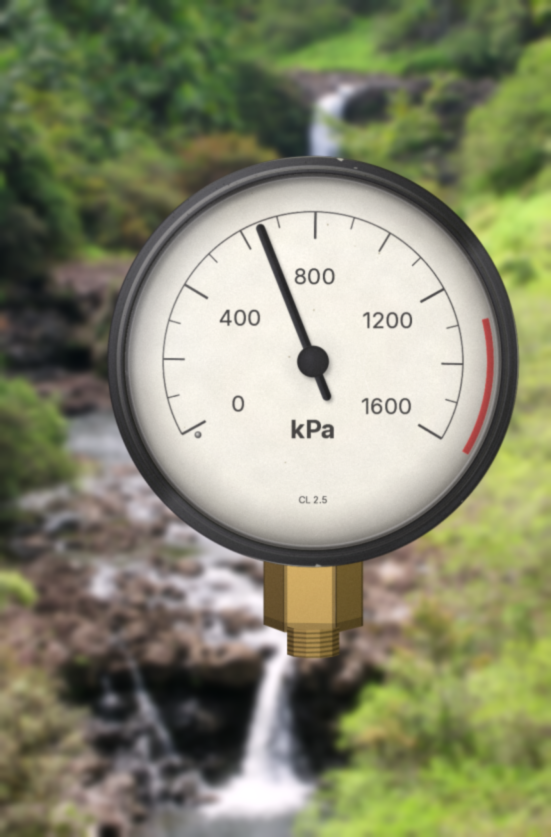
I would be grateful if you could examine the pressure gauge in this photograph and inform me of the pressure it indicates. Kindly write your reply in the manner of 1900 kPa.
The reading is 650 kPa
